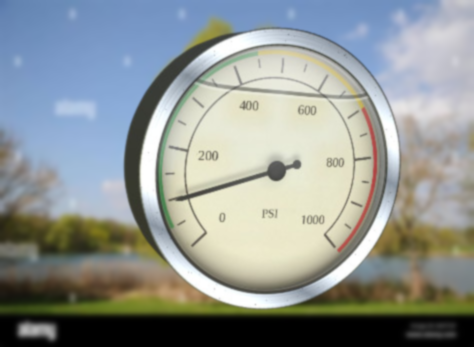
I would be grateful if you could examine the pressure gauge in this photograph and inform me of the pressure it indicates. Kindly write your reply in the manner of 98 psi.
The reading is 100 psi
